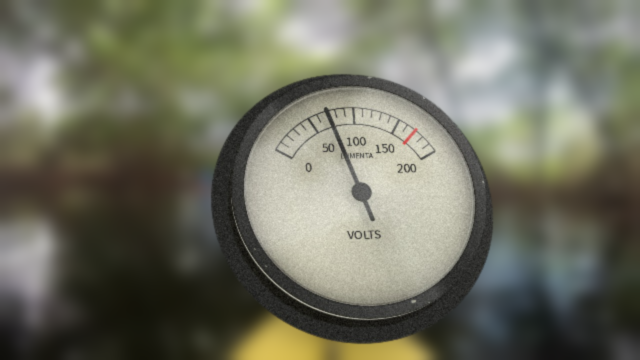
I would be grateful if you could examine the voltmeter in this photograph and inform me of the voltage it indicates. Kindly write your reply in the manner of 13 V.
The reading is 70 V
